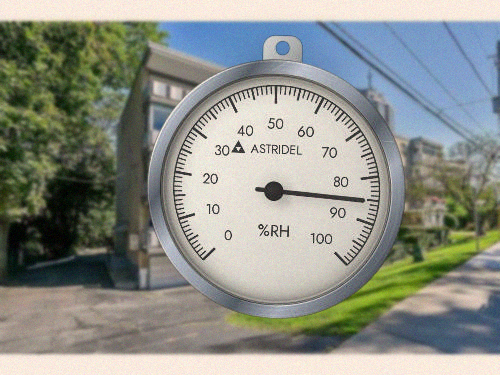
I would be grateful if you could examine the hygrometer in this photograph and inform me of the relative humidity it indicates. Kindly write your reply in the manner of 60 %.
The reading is 85 %
